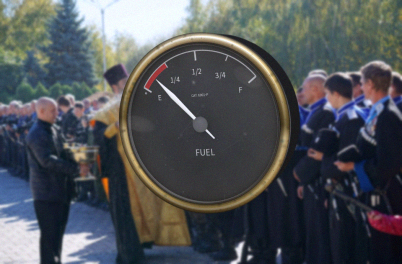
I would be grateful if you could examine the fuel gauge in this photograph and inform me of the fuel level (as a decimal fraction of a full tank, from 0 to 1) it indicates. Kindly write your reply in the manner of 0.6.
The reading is 0.125
